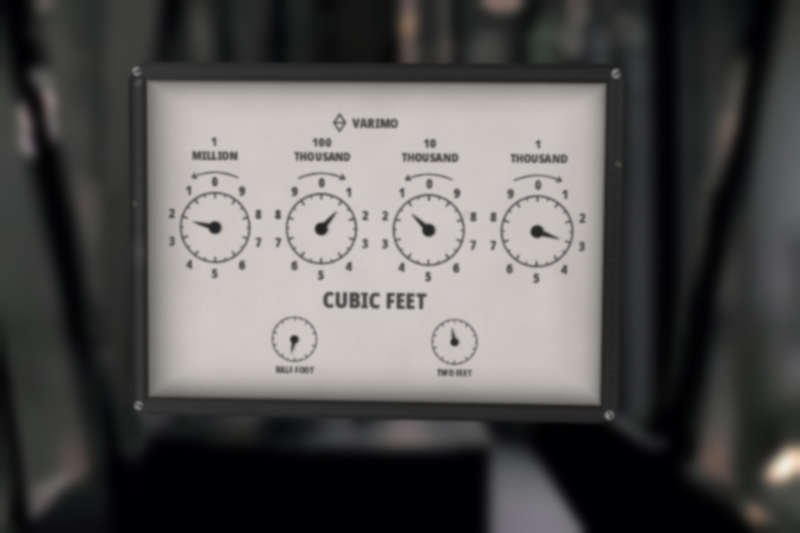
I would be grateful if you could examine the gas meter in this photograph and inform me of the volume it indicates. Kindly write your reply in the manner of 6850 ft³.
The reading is 211300 ft³
